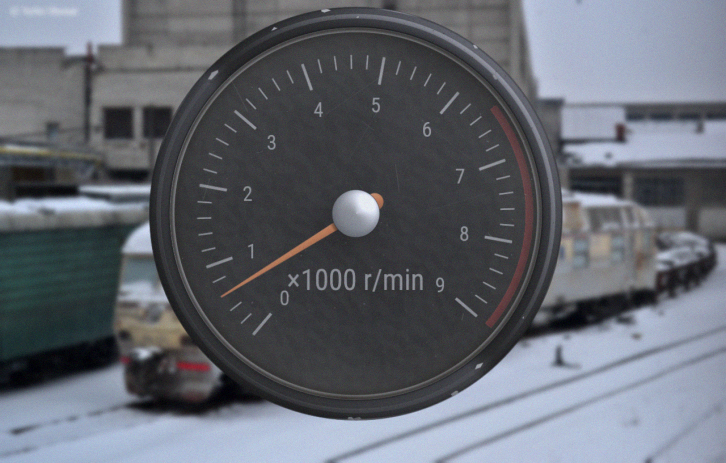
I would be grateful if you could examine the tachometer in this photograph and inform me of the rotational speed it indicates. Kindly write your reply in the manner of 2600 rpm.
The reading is 600 rpm
